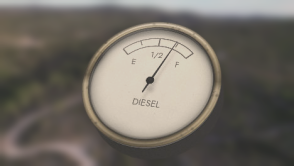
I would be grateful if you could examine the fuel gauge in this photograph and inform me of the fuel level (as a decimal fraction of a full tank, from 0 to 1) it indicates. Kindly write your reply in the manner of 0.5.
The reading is 0.75
